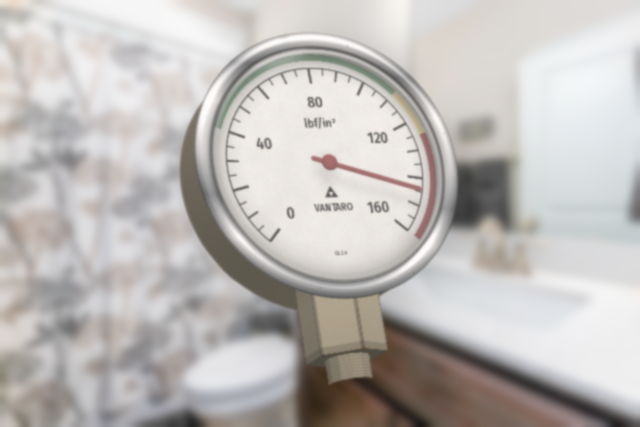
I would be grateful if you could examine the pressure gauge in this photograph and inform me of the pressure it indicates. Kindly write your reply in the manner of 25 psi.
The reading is 145 psi
